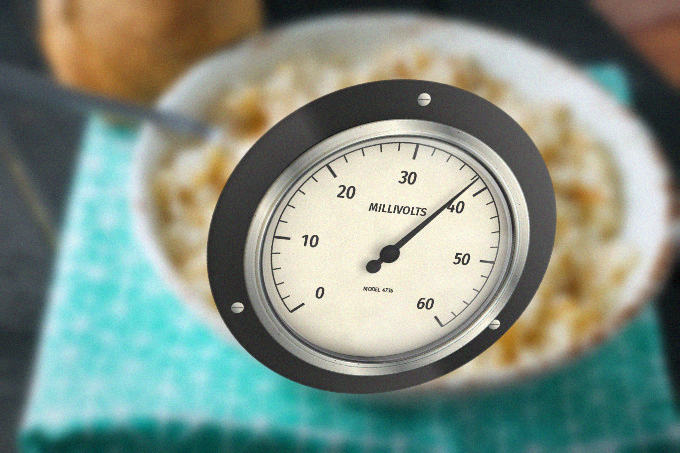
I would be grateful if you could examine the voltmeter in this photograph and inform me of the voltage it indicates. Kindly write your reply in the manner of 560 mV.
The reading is 38 mV
